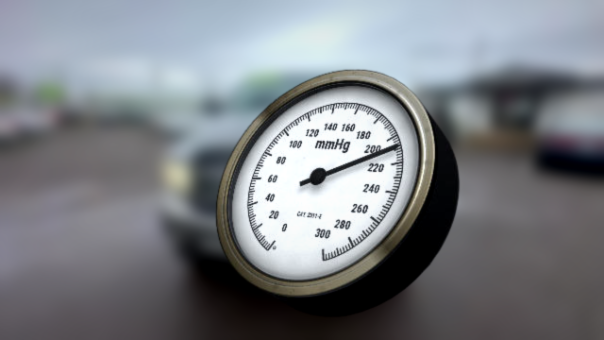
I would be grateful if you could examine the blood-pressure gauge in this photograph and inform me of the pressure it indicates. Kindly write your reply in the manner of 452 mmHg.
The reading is 210 mmHg
